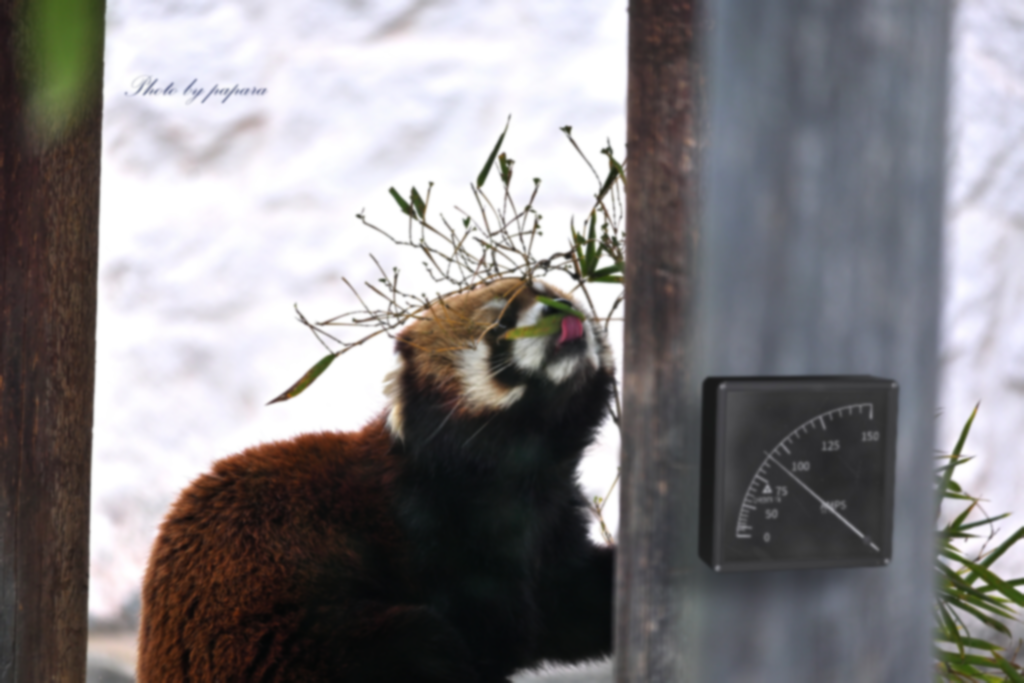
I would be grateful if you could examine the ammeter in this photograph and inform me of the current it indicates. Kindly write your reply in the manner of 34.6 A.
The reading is 90 A
